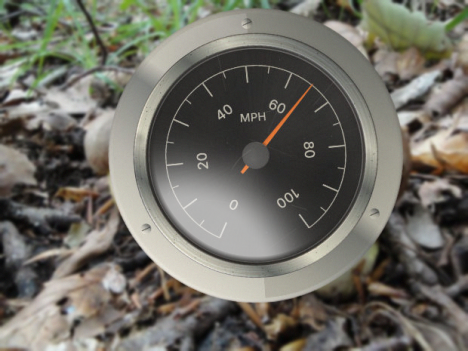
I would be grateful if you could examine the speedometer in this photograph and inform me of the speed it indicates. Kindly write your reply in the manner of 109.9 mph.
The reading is 65 mph
